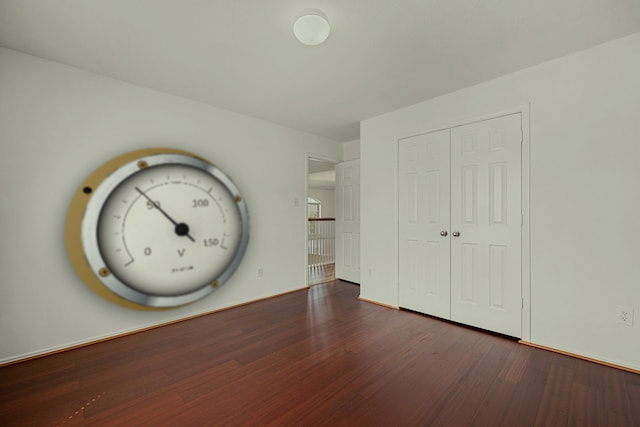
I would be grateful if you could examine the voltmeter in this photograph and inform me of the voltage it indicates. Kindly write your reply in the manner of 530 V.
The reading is 50 V
